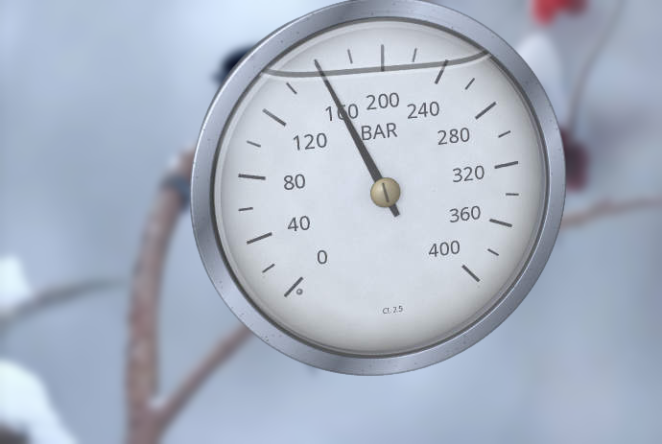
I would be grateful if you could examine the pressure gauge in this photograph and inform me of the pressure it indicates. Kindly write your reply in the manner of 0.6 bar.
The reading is 160 bar
